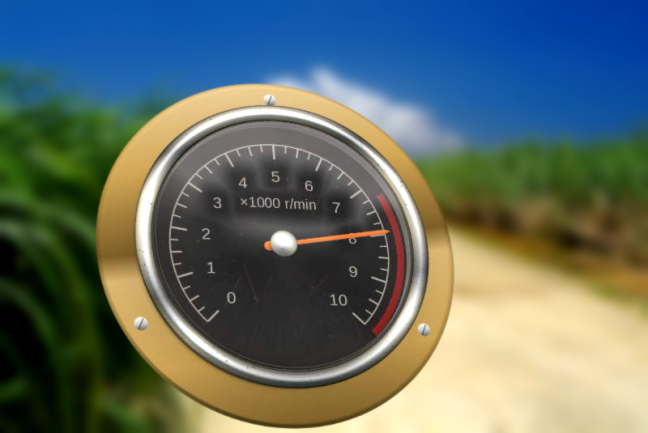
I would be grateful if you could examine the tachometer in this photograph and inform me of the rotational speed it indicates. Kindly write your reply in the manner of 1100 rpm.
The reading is 8000 rpm
